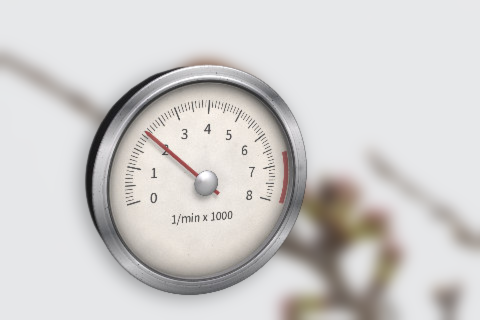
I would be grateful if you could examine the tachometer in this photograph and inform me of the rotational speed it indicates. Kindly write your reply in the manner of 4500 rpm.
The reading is 2000 rpm
